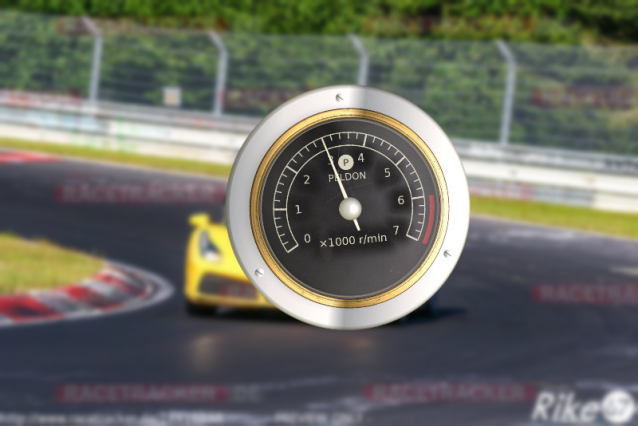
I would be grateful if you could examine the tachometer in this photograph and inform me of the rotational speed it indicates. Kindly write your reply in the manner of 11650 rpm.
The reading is 3000 rpm
